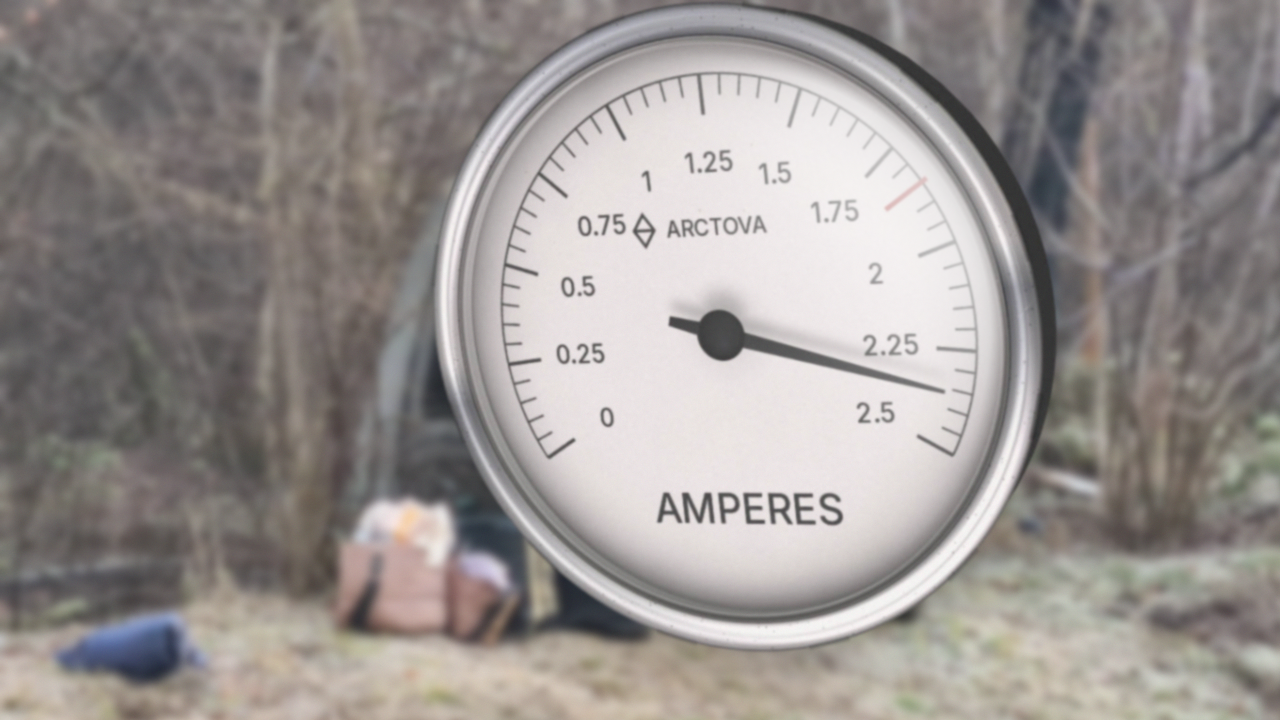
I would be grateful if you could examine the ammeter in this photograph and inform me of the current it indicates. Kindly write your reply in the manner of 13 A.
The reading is 2.35 A
